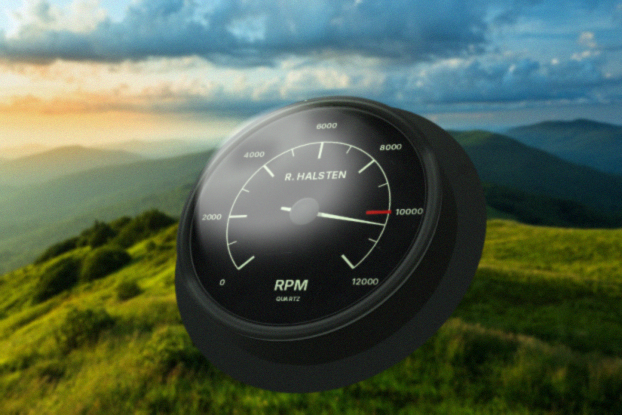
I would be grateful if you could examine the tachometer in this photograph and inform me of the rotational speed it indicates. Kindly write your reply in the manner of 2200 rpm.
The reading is 10500 rpm
